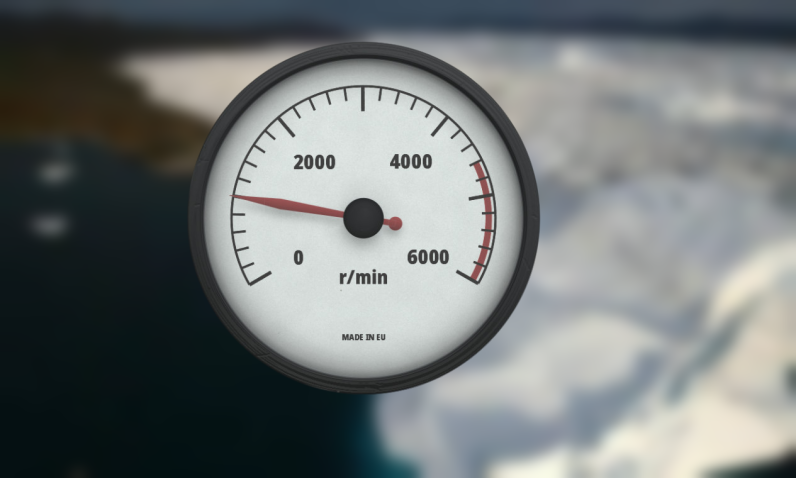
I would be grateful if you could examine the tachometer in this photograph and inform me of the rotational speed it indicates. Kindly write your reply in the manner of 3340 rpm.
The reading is 1000 rpm
